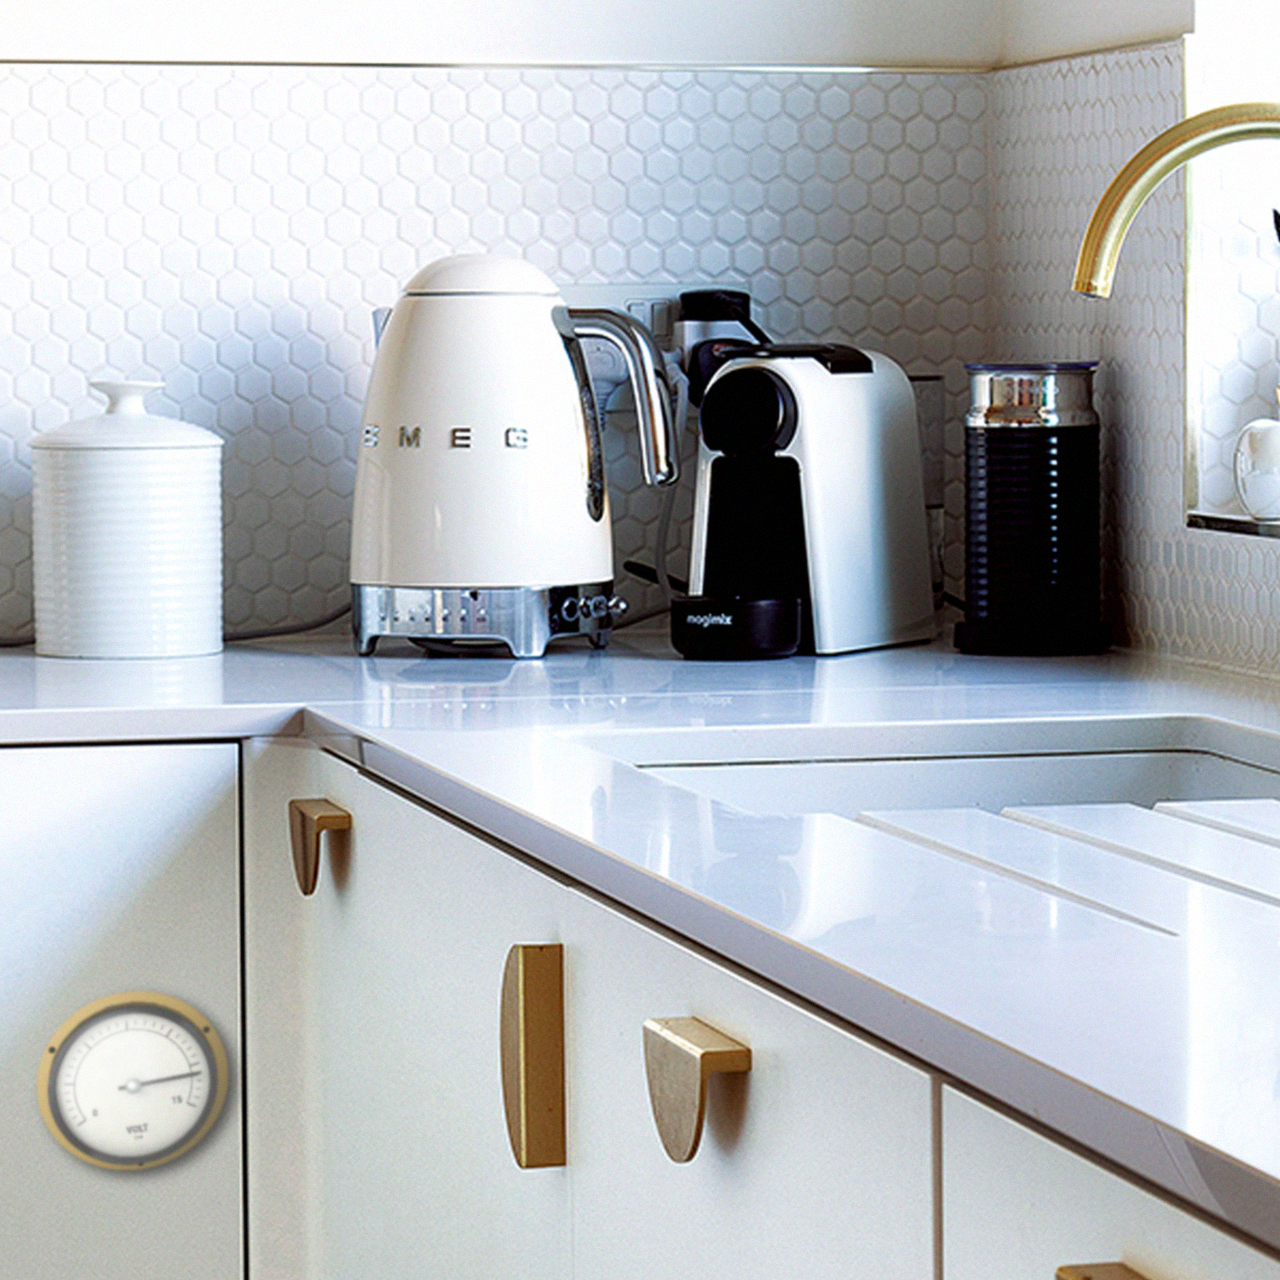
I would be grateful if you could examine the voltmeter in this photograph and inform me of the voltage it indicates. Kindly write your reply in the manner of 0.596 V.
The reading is 13 V
